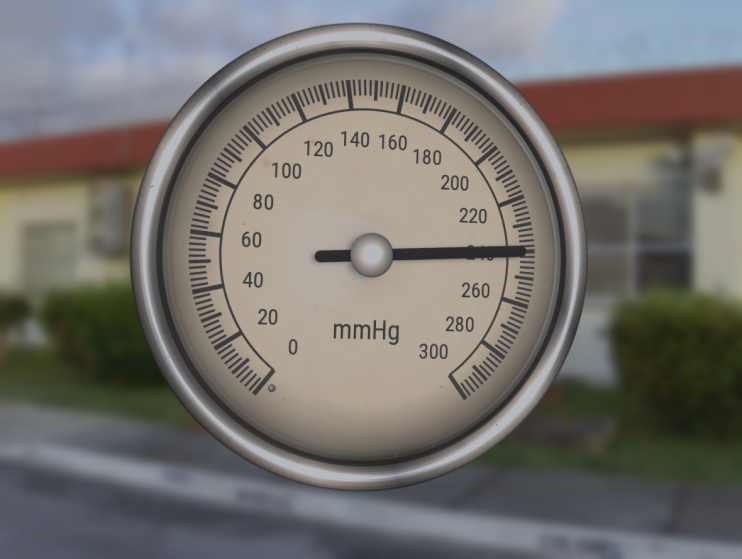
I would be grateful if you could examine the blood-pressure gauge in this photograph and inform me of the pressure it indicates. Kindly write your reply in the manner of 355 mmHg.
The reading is 240 mmHg
